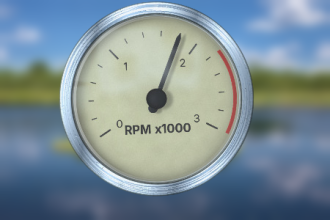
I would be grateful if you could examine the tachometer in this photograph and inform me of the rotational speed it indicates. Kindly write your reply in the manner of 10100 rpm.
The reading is 1800 rpm
